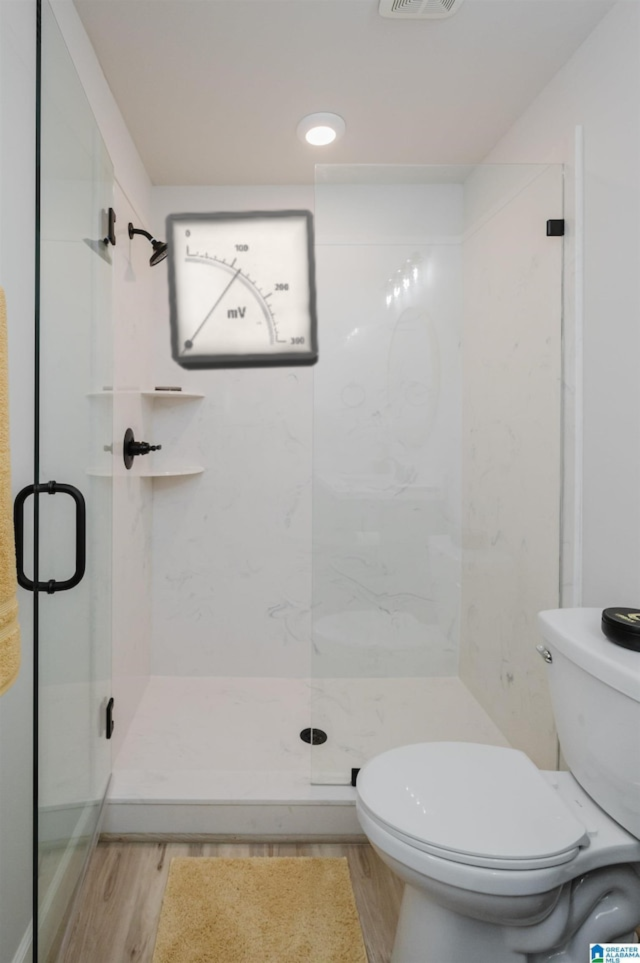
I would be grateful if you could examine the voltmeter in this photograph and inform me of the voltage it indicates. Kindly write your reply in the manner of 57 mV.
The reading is 120 mV
